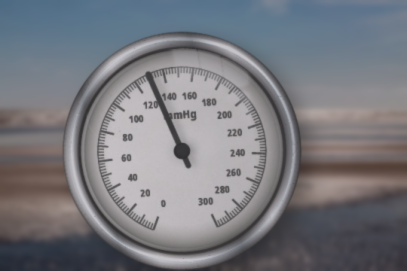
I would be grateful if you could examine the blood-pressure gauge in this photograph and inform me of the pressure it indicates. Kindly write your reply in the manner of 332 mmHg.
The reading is 130 mmHg
